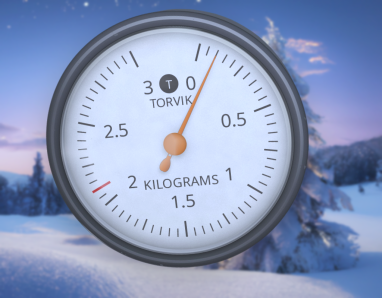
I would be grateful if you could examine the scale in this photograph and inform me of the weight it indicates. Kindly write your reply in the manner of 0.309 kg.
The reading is 0.1 kg
